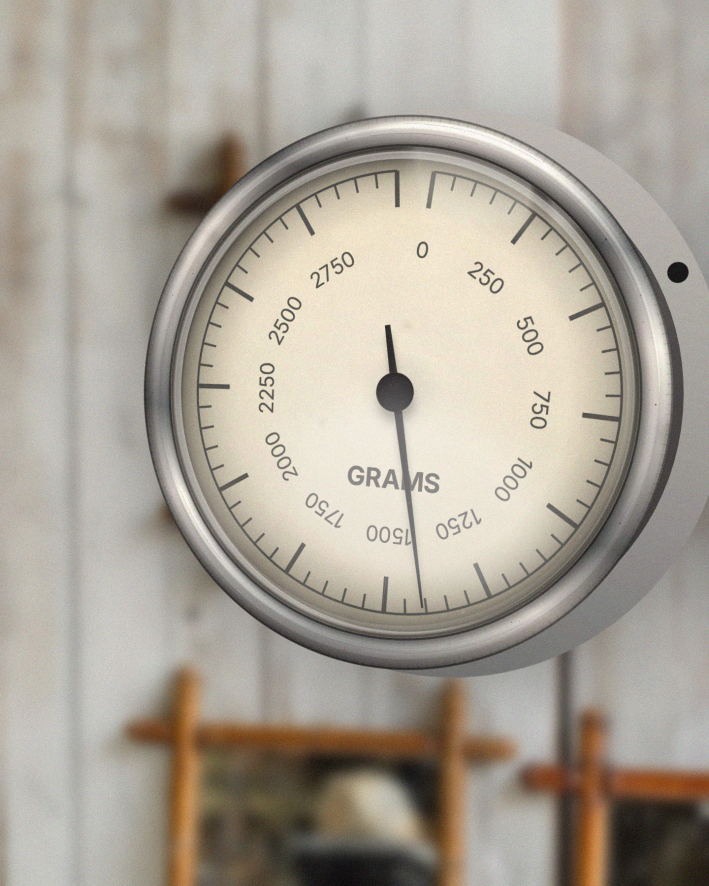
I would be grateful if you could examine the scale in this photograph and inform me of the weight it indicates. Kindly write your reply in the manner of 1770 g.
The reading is 1400 g
